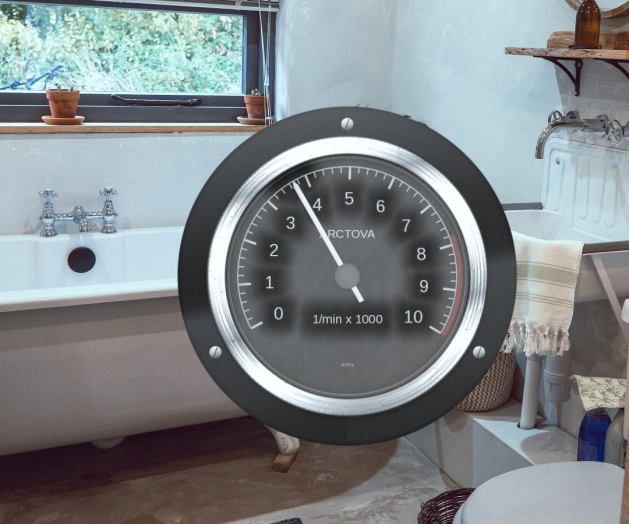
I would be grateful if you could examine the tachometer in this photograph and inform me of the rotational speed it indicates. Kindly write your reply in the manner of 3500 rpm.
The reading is 3700 rpm
